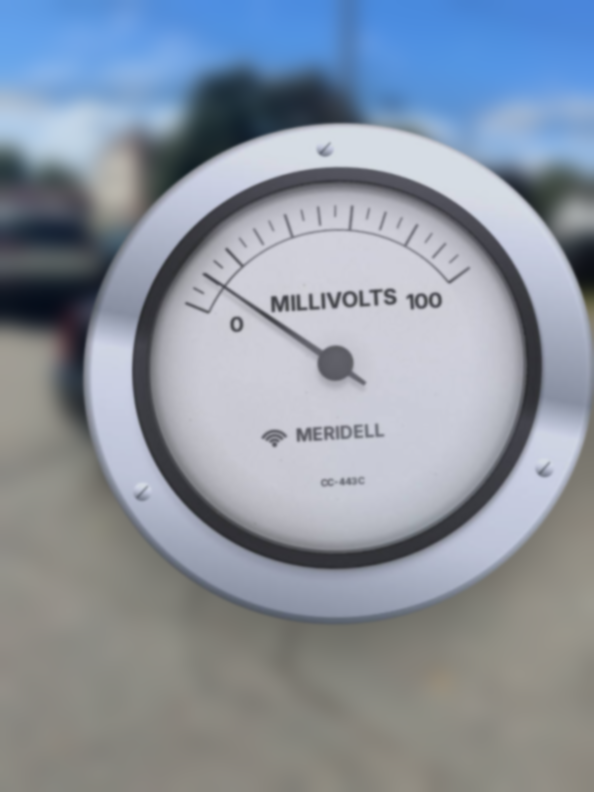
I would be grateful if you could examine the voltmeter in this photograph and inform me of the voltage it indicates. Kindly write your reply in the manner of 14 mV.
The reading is 10 mV
